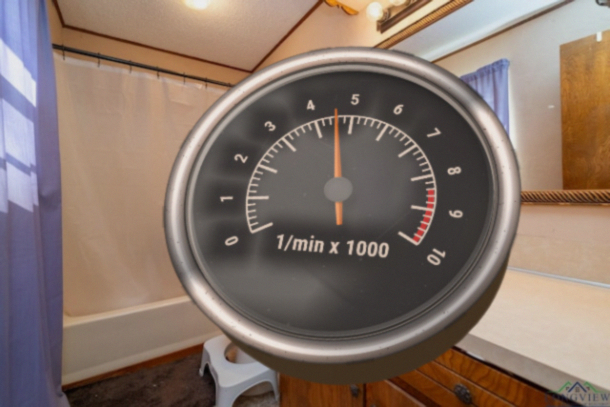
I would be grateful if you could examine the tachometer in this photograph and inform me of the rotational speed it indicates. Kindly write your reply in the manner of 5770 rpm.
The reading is 4600 rpm
